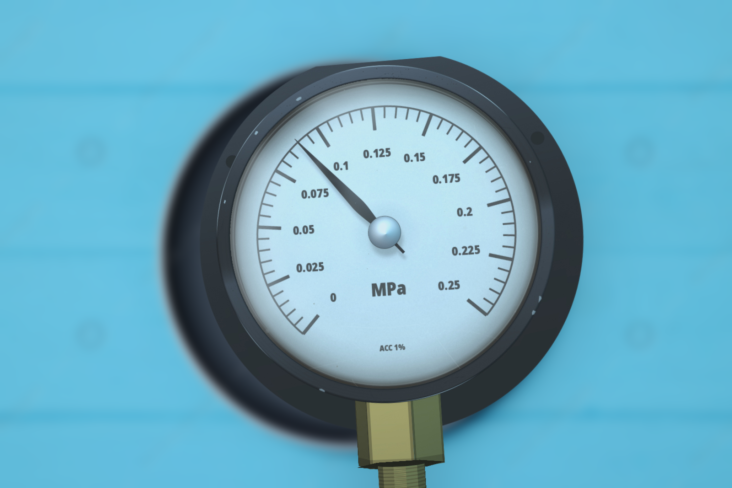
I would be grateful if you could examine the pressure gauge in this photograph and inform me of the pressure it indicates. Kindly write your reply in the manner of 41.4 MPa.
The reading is 0.09 MPa
